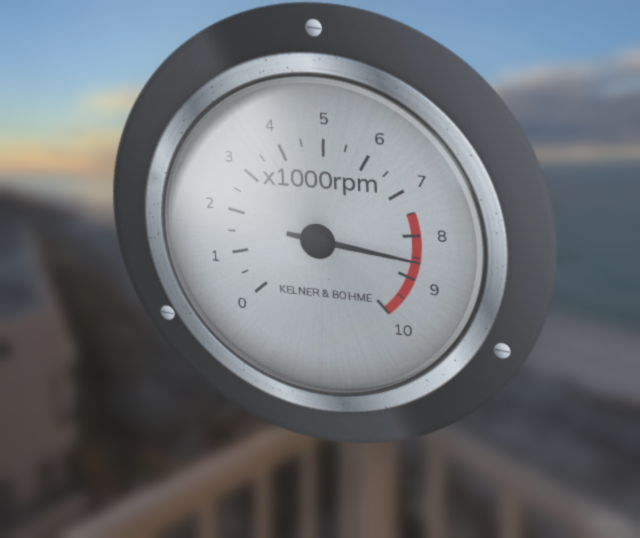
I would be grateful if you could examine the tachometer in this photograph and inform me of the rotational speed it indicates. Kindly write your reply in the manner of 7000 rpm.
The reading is 8500 rpm
